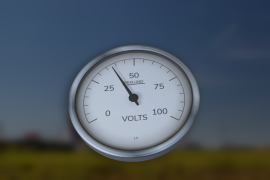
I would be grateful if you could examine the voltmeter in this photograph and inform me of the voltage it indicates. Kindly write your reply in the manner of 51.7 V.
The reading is 37.5 V
